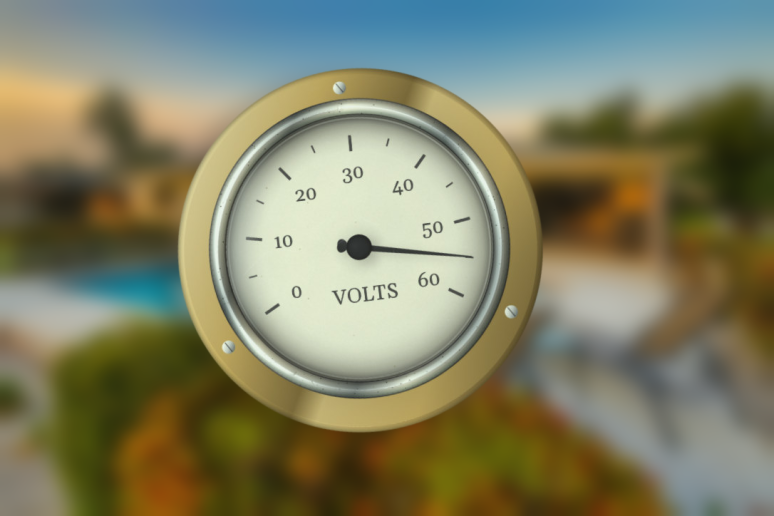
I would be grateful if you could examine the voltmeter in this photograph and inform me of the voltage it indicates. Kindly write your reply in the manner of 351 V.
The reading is 55 V
